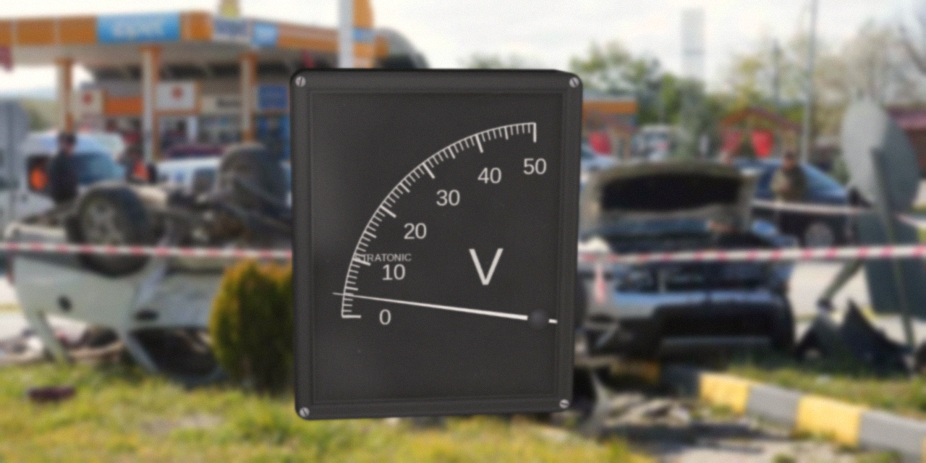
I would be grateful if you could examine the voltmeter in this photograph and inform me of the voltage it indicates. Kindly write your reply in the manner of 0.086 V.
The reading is 4 V
